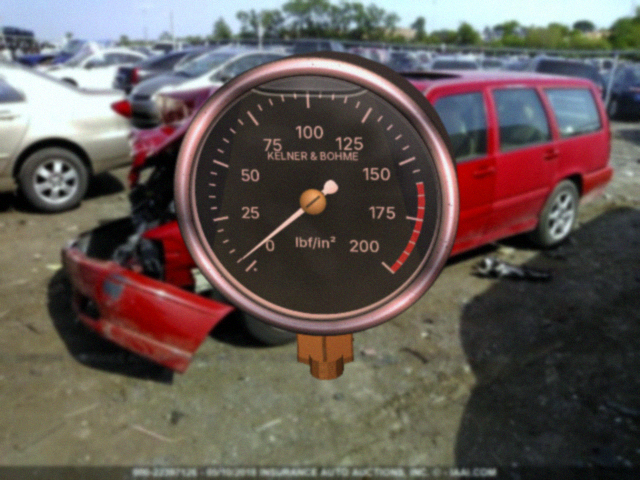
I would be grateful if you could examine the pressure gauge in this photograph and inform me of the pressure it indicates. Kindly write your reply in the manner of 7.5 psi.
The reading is 5 psi
